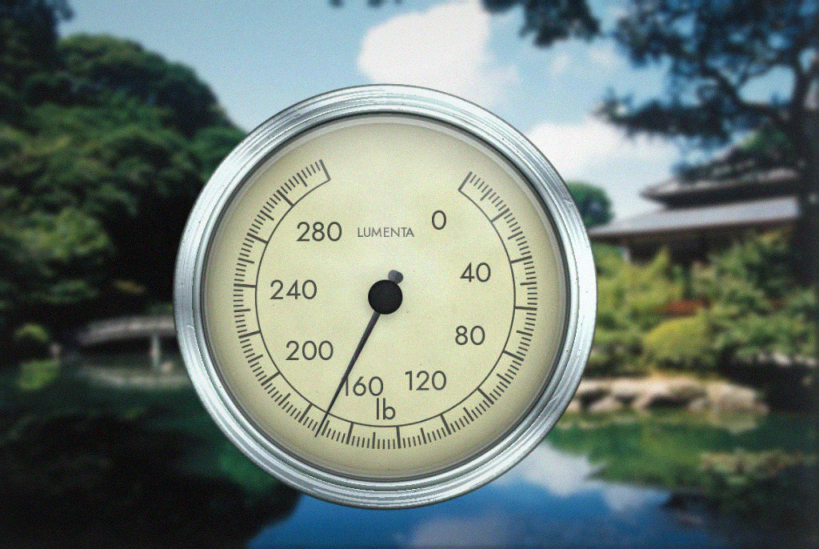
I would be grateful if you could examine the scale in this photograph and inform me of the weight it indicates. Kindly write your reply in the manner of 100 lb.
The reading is 172 lb
